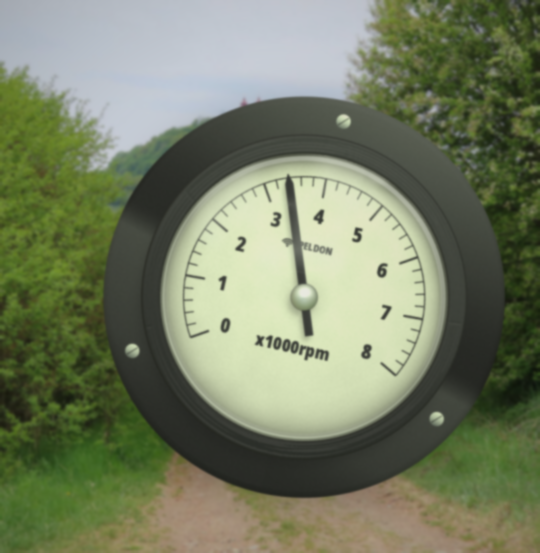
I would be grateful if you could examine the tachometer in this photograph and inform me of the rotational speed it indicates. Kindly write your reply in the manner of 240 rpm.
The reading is 3400 rpm
